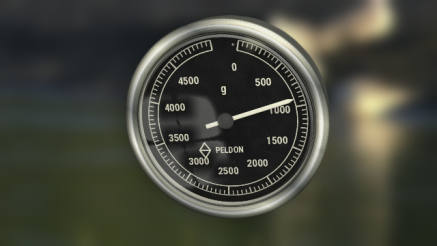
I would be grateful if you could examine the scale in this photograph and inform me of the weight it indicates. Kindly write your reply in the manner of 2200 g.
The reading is 900 g
